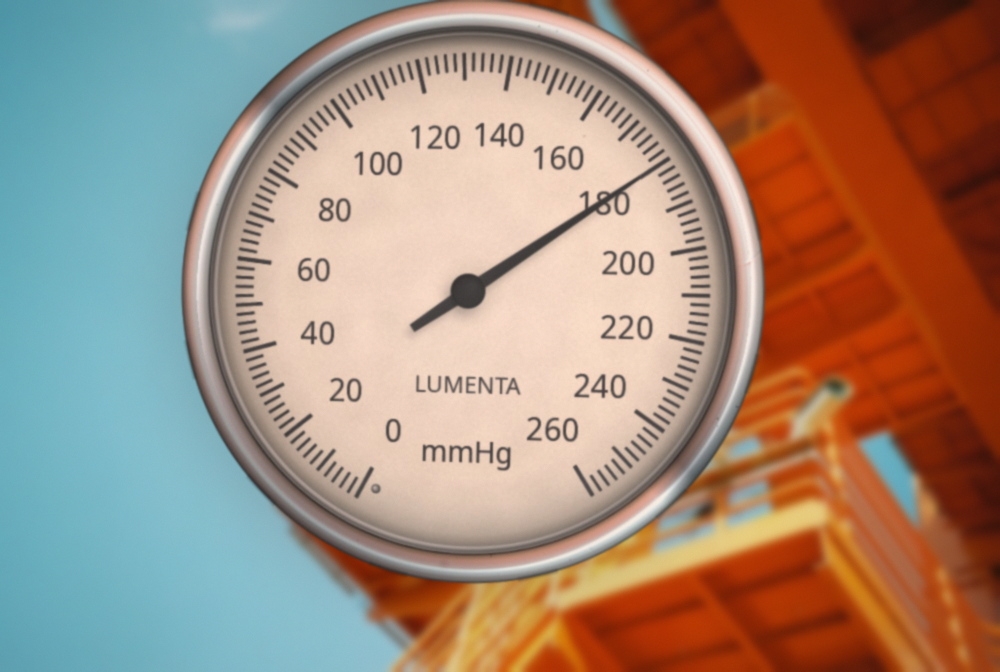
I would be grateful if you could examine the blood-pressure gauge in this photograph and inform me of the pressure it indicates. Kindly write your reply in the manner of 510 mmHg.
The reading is 180 mmHg
